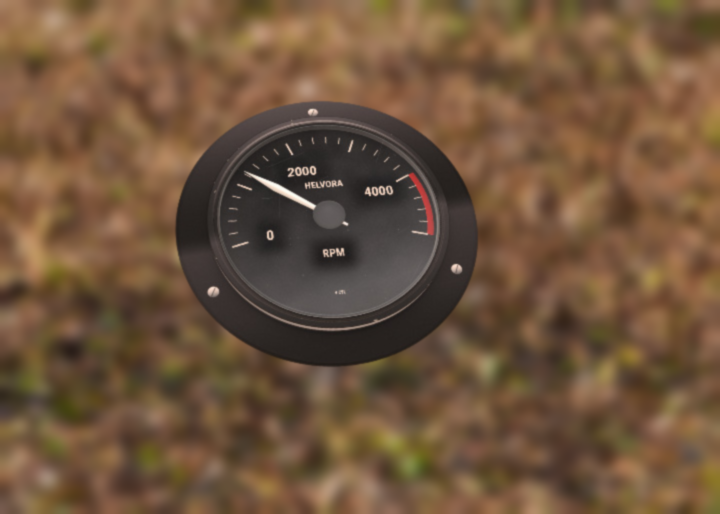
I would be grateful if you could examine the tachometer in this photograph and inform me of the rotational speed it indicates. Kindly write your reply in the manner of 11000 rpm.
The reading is 1200 rpm
